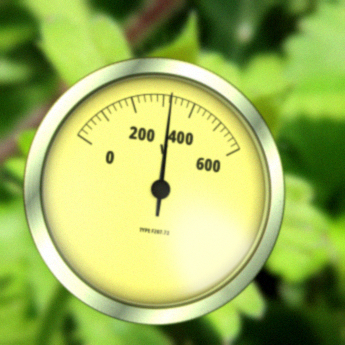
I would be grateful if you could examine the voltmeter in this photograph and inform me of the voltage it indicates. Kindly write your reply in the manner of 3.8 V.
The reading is 320 V
